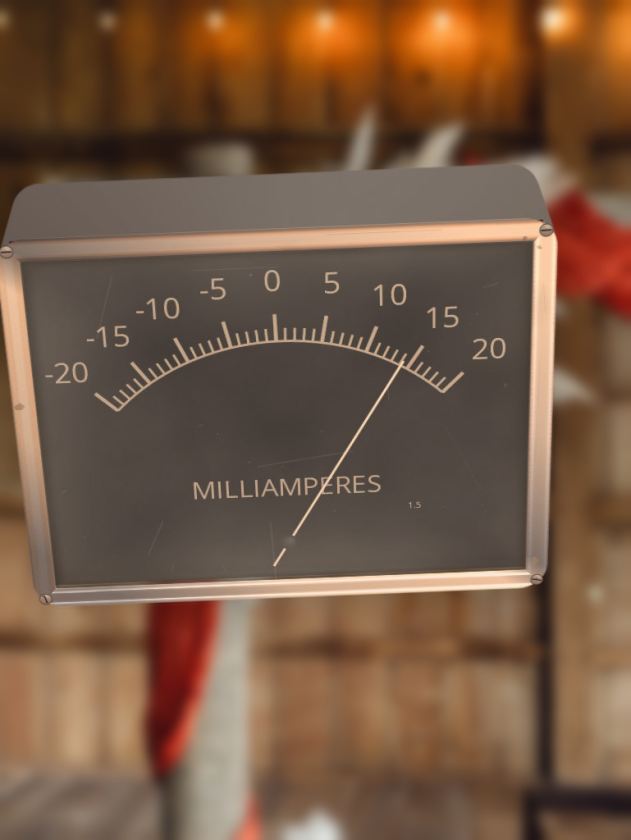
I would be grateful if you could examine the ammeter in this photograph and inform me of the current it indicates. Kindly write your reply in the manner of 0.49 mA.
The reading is 14 mA
